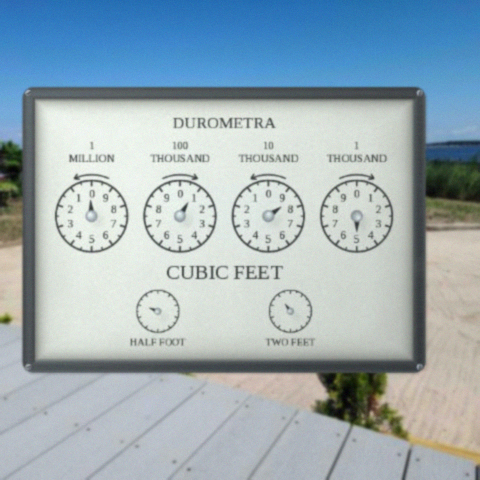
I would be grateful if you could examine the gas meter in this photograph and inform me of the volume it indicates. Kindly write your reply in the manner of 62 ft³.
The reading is 8500 ft³
